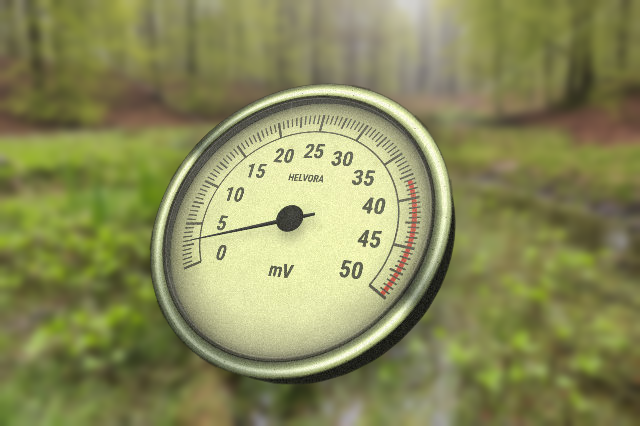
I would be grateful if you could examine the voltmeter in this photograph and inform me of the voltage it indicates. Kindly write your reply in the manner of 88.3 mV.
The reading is 2.5 mV
